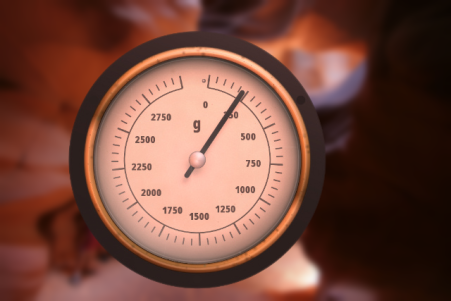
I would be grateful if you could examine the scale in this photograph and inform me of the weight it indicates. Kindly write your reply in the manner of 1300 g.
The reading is 225 g
